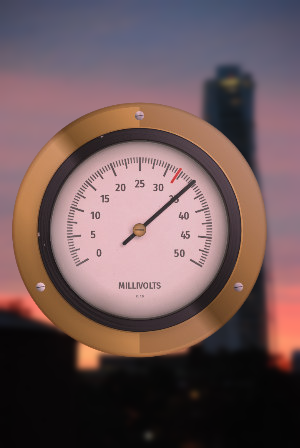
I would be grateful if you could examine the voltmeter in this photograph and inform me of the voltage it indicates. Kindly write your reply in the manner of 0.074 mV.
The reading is 35 mV
